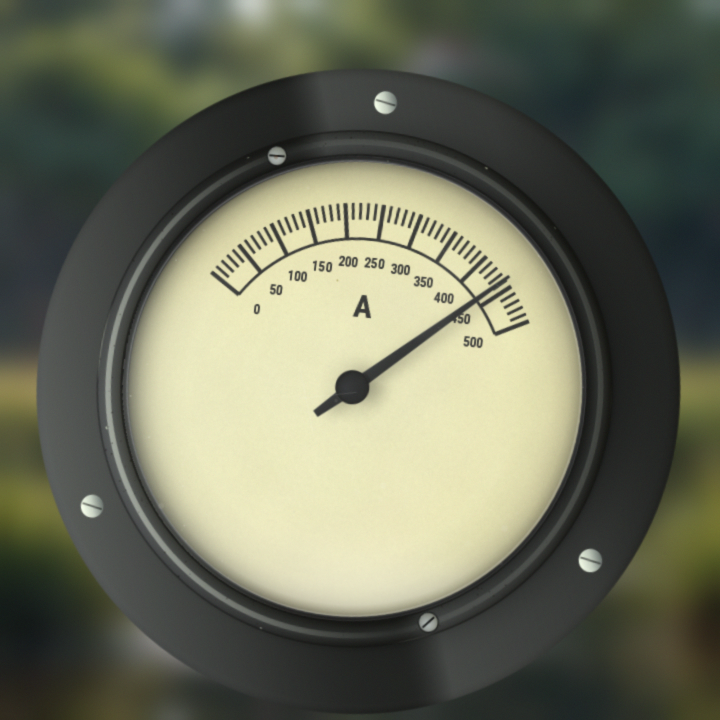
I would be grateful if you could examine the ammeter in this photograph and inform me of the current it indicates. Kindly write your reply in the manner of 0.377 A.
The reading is 440 A
